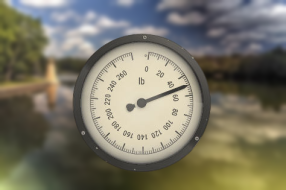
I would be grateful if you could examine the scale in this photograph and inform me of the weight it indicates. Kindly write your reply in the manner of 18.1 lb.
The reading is 50 lb
